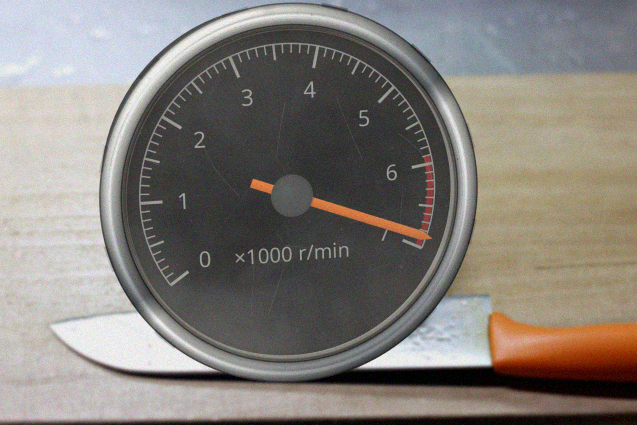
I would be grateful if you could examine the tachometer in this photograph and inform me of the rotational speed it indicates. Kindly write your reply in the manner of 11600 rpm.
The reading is 6850 rpm
